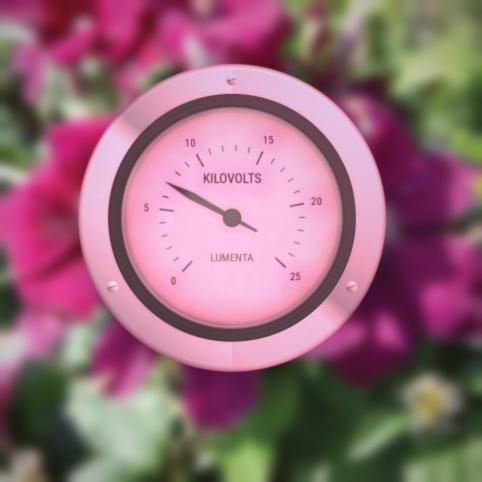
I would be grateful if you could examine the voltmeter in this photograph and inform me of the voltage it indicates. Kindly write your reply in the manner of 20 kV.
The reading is 7 kV
